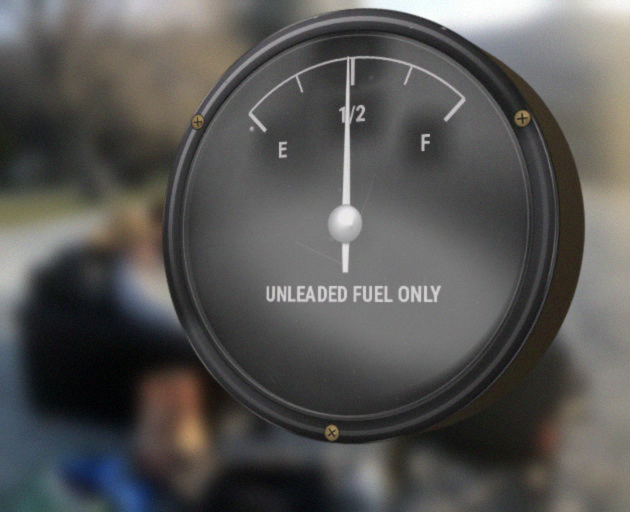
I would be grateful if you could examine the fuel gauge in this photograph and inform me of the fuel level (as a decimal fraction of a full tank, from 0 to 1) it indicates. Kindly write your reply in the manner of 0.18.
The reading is 0.5
